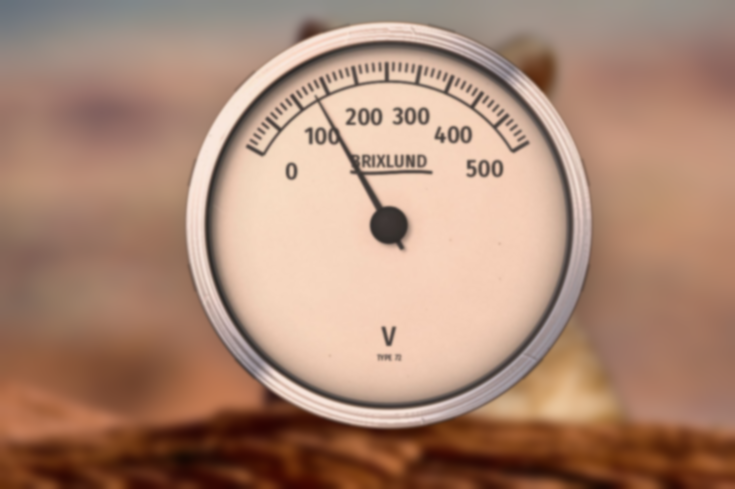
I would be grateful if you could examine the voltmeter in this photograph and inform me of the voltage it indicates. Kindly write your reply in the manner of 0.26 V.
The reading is 130 V
